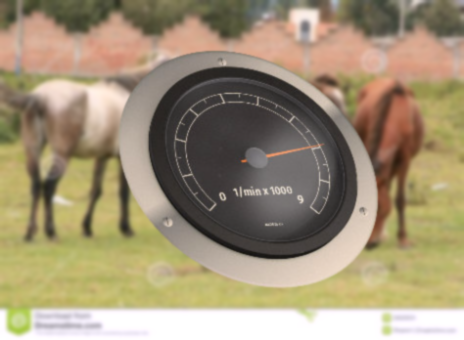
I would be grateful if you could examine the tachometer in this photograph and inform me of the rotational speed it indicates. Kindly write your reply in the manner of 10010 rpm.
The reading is 7000 rpm
